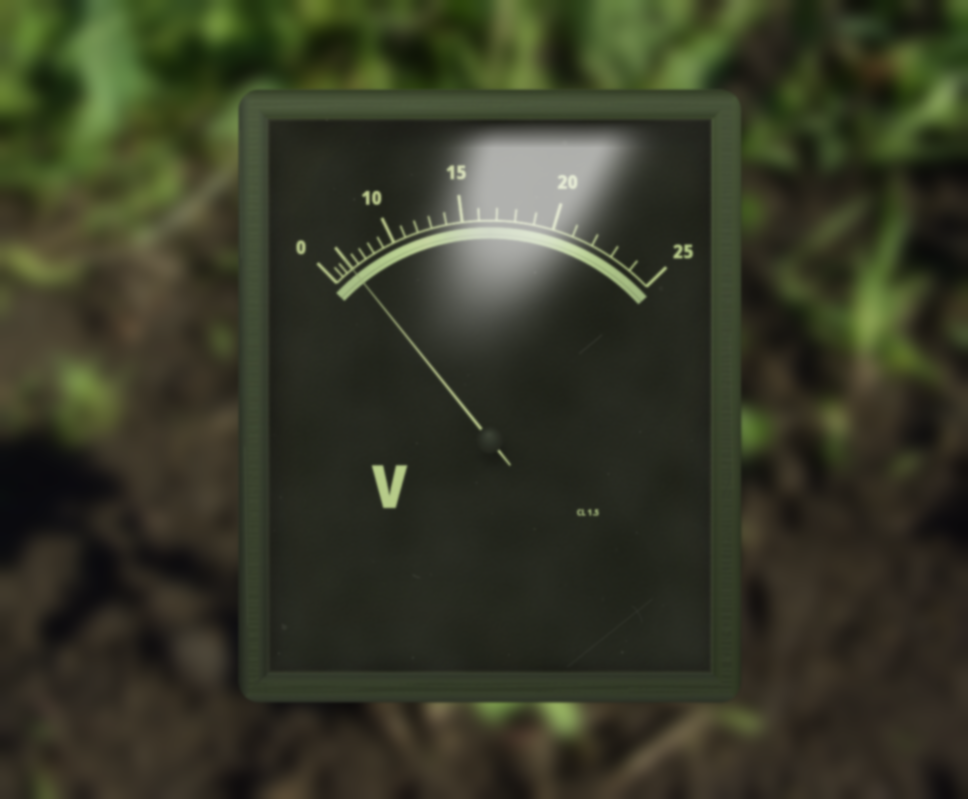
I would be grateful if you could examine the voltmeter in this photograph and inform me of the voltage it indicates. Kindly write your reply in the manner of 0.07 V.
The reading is 5 V
